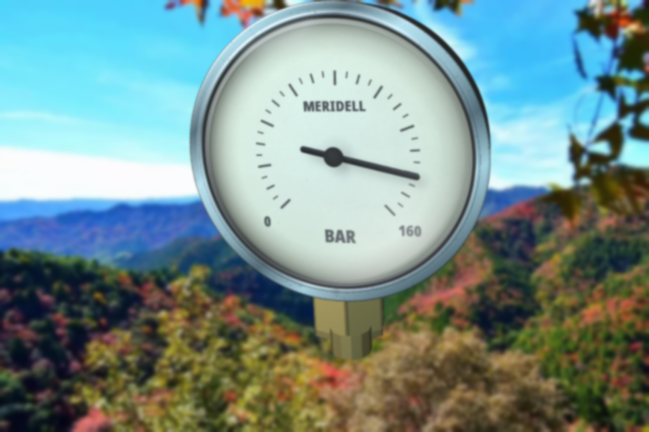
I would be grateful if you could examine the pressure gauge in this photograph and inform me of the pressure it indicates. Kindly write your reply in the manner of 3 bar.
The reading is 140 bar
